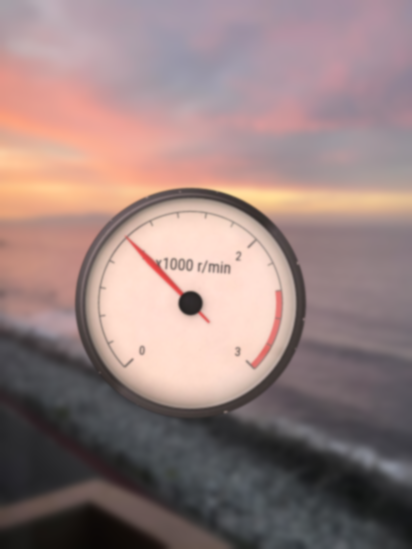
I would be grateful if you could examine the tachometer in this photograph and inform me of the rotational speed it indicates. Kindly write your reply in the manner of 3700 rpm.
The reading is 1000 rpm
